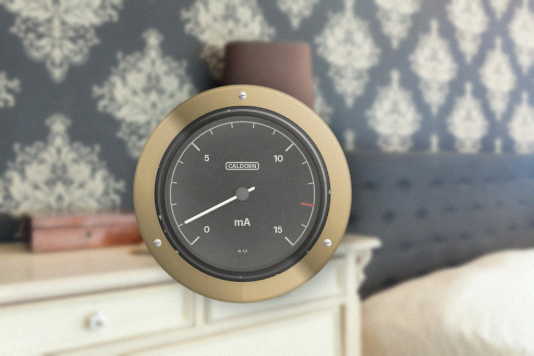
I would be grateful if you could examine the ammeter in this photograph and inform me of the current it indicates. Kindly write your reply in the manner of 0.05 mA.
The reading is 1 mA
